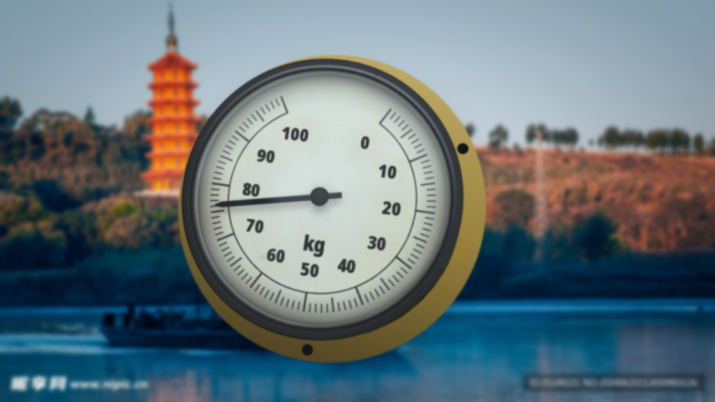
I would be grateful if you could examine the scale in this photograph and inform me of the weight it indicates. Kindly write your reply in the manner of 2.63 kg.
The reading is 76 kg
